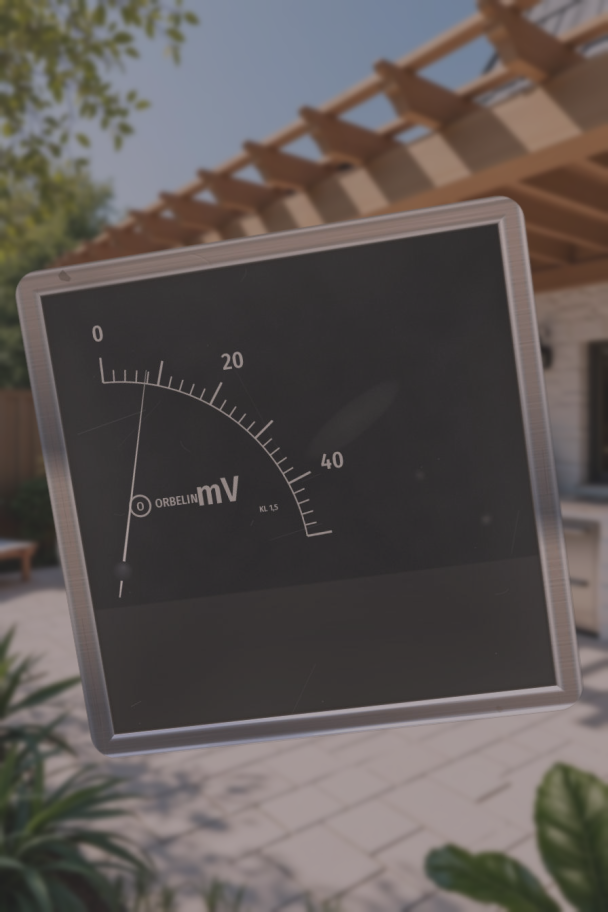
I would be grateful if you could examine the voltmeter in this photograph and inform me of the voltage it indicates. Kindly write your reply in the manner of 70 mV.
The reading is 8 mV
